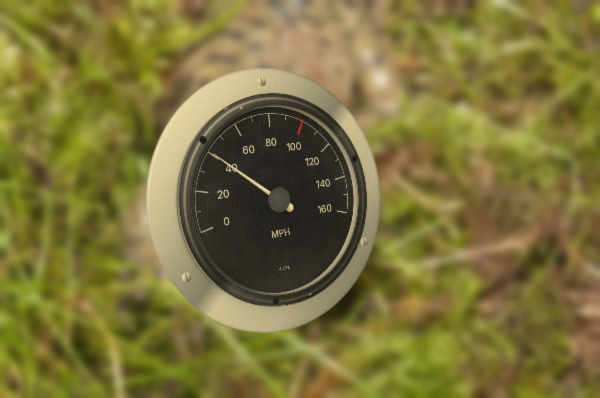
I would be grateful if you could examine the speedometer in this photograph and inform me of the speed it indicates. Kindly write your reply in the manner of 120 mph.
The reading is 40 mph
